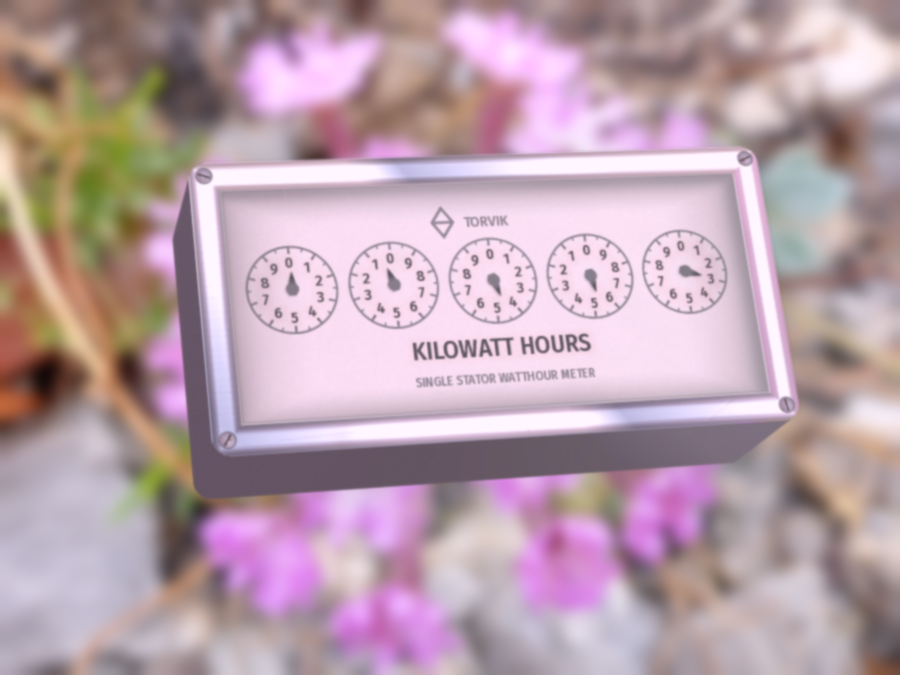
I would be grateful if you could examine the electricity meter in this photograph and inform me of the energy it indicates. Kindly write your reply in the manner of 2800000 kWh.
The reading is 453 kWh
